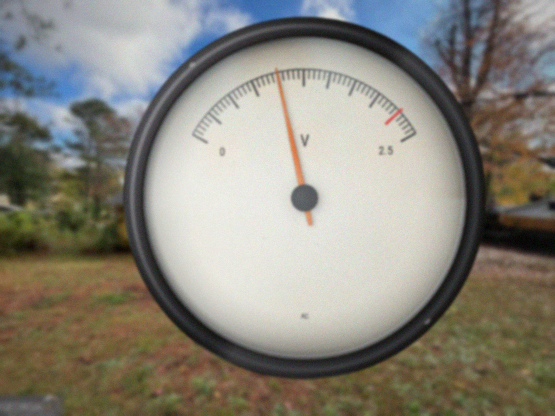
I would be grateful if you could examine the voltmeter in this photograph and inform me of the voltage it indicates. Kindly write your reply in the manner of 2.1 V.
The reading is 1 V
